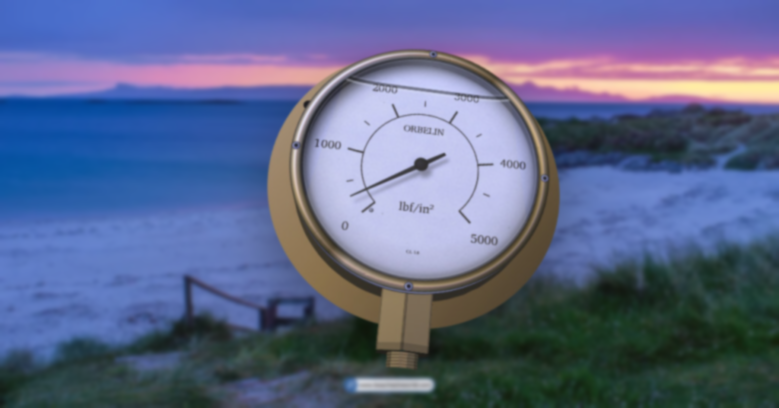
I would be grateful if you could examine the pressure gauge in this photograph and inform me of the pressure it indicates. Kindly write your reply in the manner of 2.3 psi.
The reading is 250 psi
